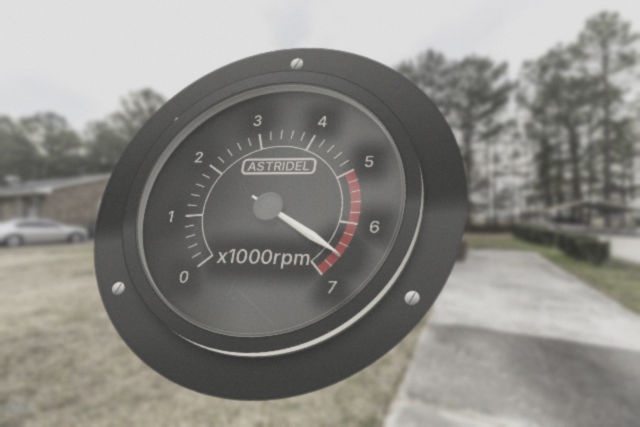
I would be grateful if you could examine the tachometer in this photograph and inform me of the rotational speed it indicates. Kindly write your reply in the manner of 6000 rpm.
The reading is 6600 rpm
